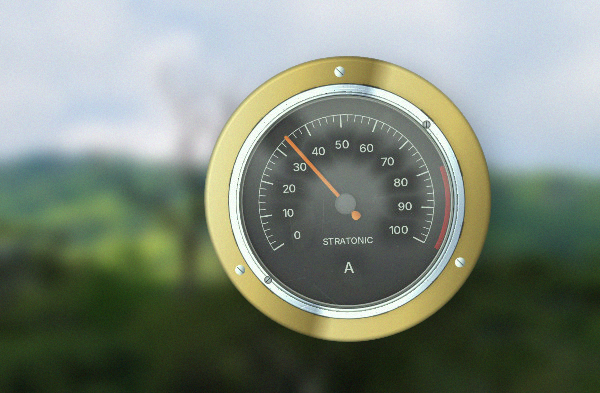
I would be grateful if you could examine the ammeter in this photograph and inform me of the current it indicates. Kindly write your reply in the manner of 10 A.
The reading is 34 A
